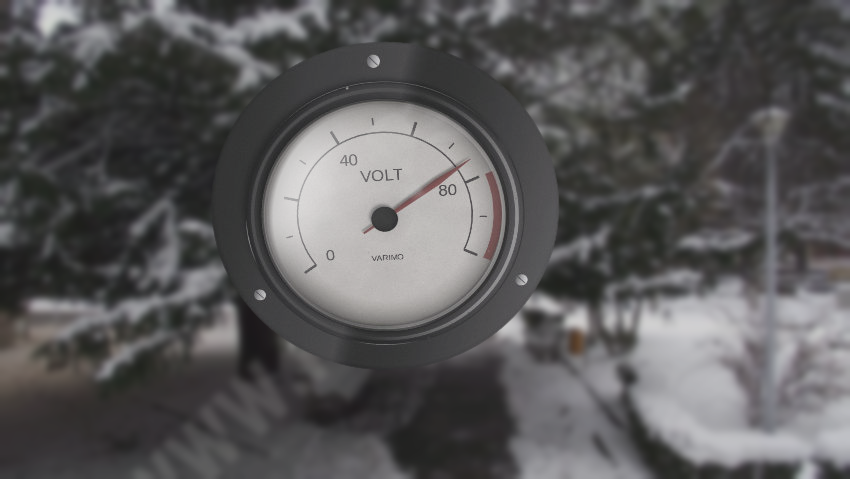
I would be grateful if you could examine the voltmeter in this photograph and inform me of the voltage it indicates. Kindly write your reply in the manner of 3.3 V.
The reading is 75 V
